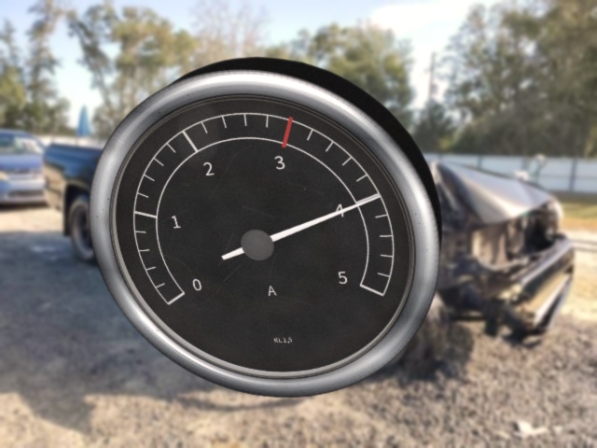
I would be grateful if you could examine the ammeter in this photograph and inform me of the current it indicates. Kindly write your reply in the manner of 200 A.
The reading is 4 A
